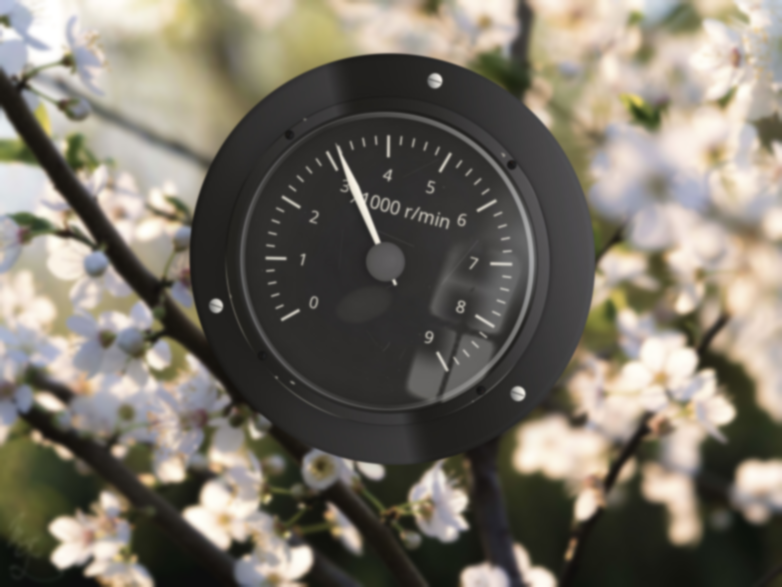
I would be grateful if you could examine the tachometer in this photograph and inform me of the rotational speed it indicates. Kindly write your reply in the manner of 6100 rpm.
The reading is 3200 rpm
